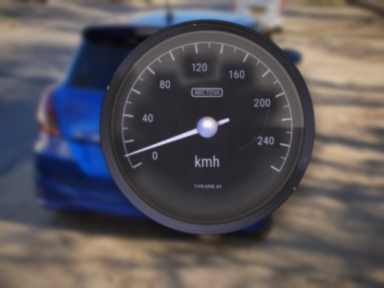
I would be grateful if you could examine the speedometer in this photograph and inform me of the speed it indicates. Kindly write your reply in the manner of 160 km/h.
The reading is 10 km/h
